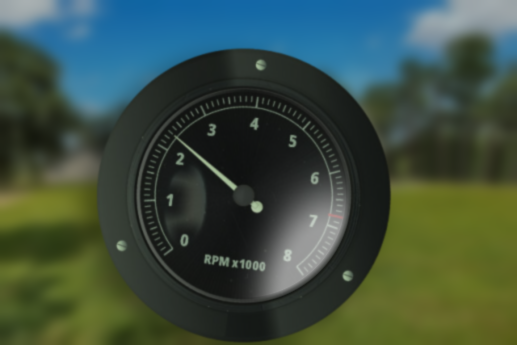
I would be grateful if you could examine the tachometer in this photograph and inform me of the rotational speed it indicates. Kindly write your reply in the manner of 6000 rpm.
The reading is 2300 rpm
